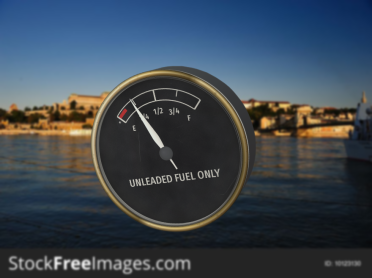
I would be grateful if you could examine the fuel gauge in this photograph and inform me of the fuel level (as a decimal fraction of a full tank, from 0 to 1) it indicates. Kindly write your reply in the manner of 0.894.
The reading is 0.25
